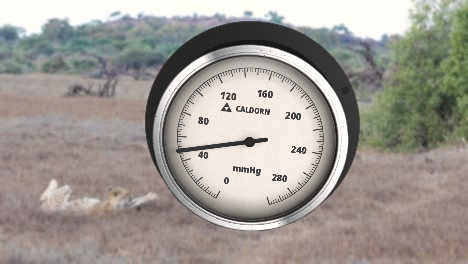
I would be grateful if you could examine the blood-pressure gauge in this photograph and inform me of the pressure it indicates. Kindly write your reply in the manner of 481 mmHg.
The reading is 50 mmHg
